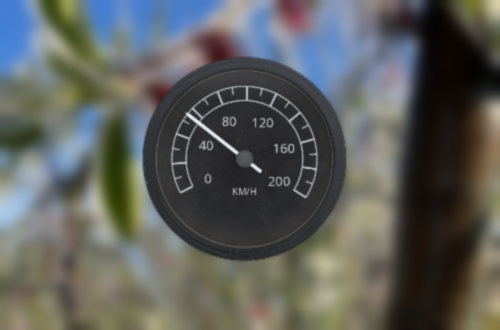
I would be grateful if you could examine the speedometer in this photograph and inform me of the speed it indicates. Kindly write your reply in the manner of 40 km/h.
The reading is 55 km/h
